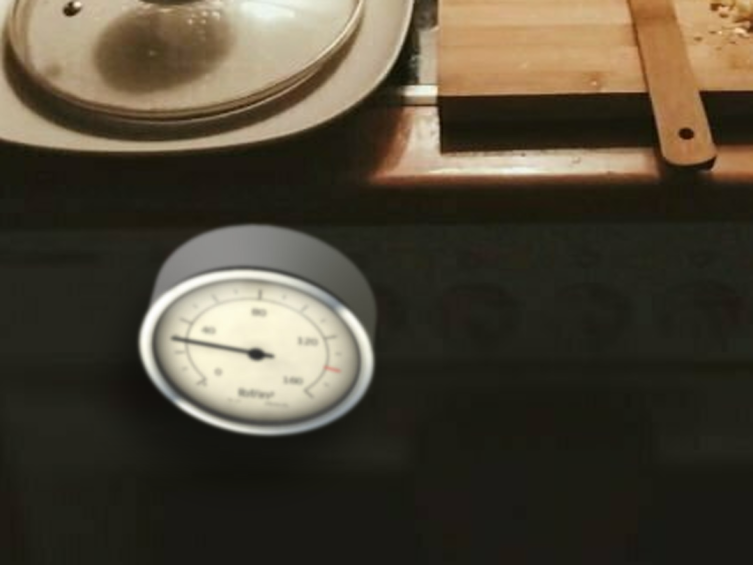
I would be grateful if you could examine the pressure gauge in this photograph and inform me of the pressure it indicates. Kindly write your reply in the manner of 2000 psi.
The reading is 30 psi
